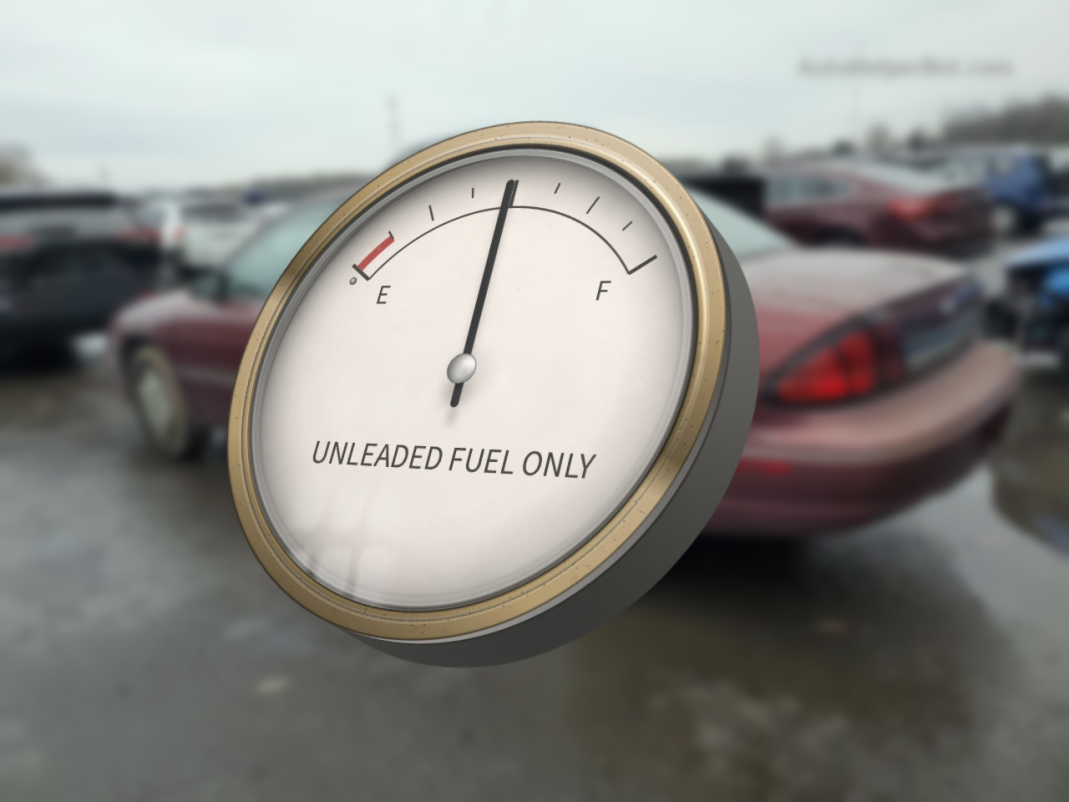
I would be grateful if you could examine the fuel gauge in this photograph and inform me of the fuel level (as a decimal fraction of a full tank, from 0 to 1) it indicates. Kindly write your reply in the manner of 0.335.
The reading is 0.5
